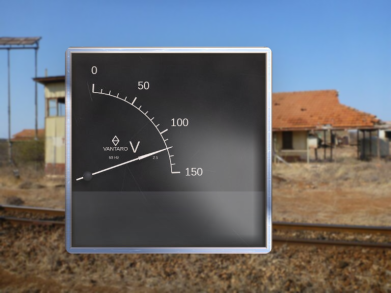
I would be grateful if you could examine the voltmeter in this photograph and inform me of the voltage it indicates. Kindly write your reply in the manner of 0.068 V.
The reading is 120 V
